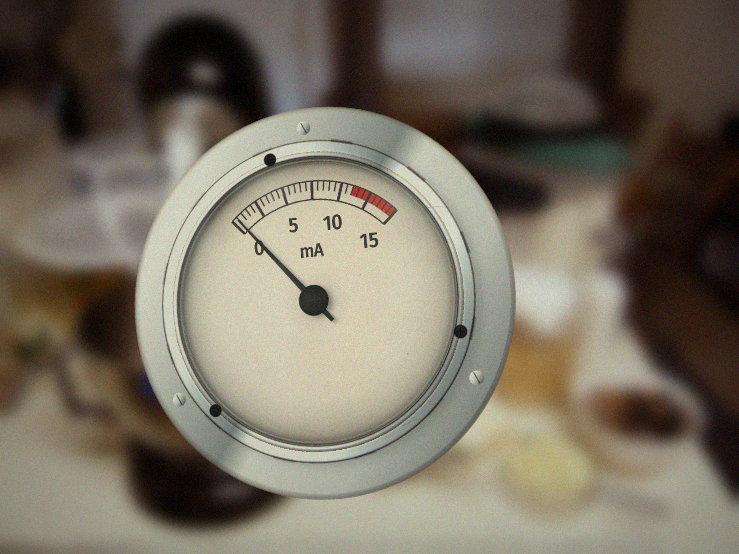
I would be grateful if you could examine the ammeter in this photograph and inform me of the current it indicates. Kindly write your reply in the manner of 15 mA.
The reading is 0.5 mA
